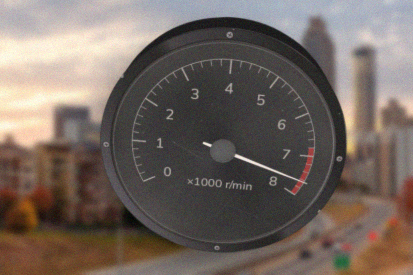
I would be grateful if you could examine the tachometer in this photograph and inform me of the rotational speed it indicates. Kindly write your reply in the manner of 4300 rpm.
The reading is 7600 rpm
